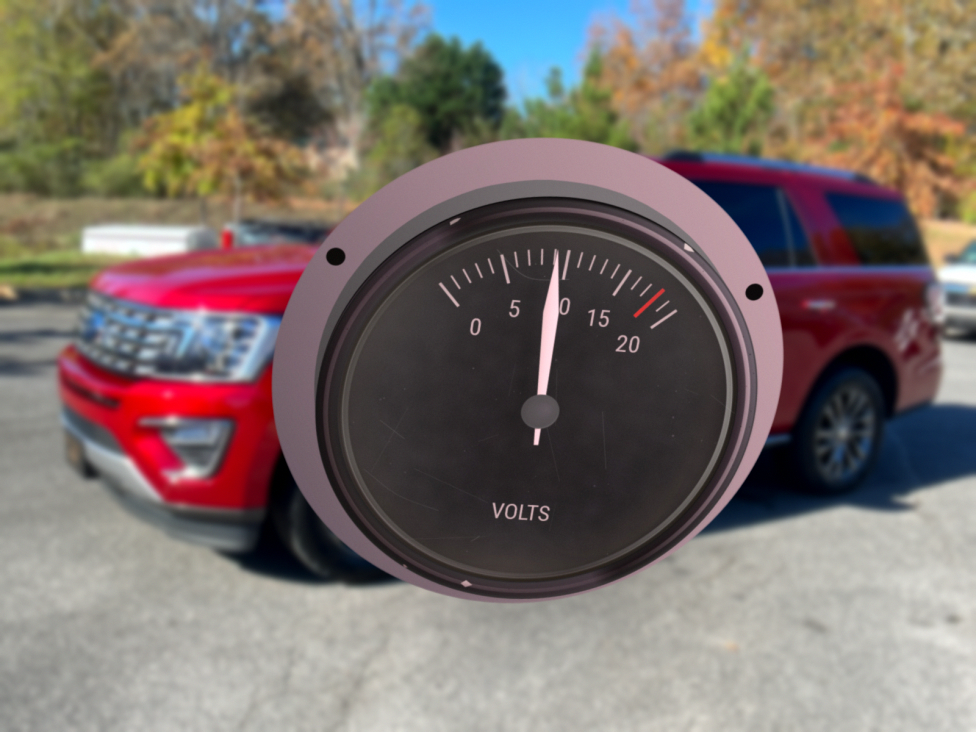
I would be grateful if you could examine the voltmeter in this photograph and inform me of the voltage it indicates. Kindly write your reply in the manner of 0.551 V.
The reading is 9 V
